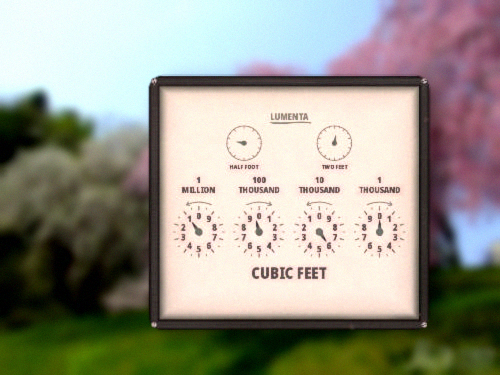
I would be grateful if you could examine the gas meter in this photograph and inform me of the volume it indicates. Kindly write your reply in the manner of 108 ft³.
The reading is 96000 ft³
